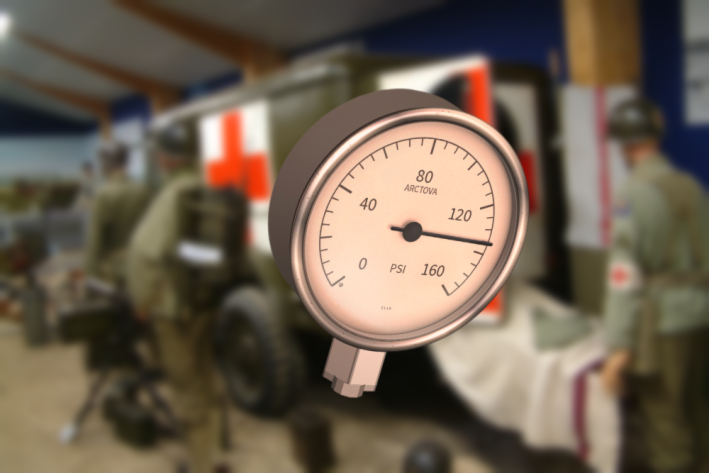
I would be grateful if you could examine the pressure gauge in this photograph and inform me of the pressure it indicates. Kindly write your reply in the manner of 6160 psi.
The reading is 135 psi
